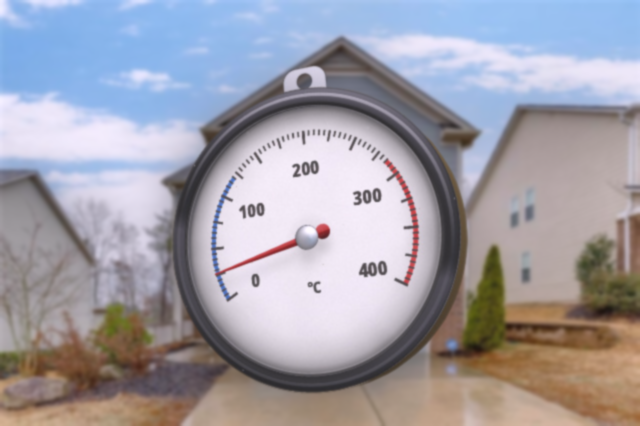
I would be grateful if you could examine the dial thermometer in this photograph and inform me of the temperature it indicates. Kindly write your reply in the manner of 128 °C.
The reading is 25 °C
